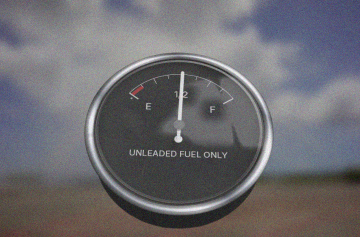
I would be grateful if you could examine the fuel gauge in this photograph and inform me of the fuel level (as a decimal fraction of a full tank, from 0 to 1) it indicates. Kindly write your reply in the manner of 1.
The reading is 0.5
